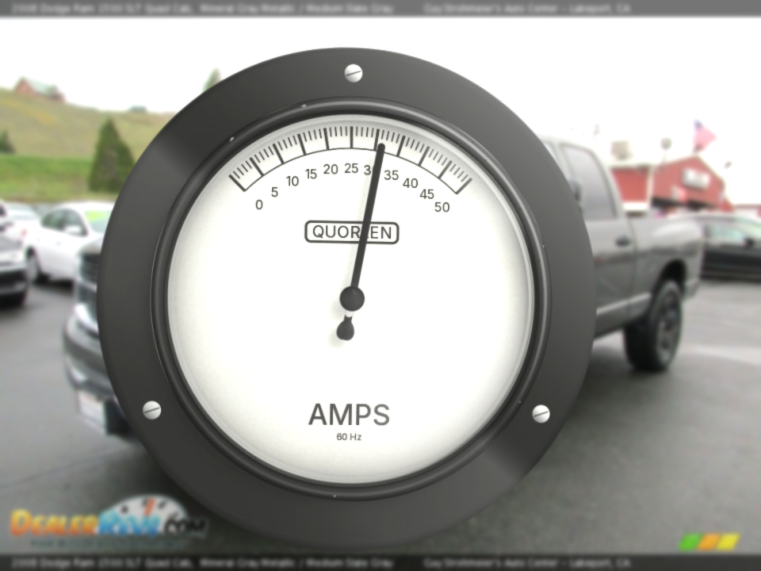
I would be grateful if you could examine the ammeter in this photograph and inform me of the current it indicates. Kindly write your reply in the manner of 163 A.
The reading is 31 A
